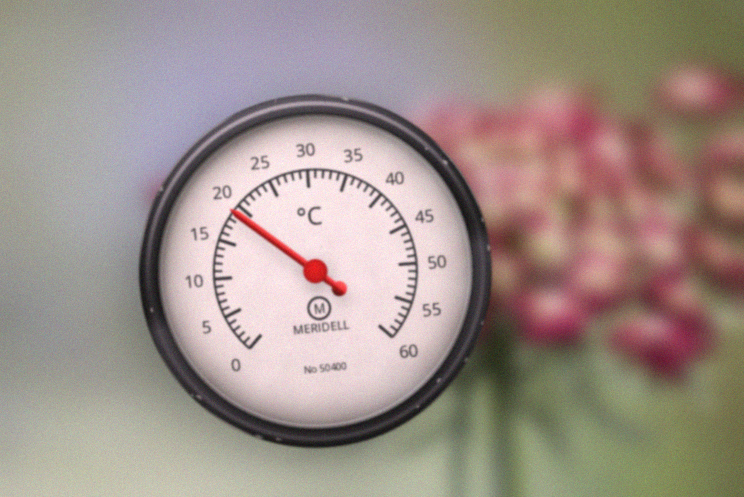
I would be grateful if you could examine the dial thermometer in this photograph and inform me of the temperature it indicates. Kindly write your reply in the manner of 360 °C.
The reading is 19 °C
